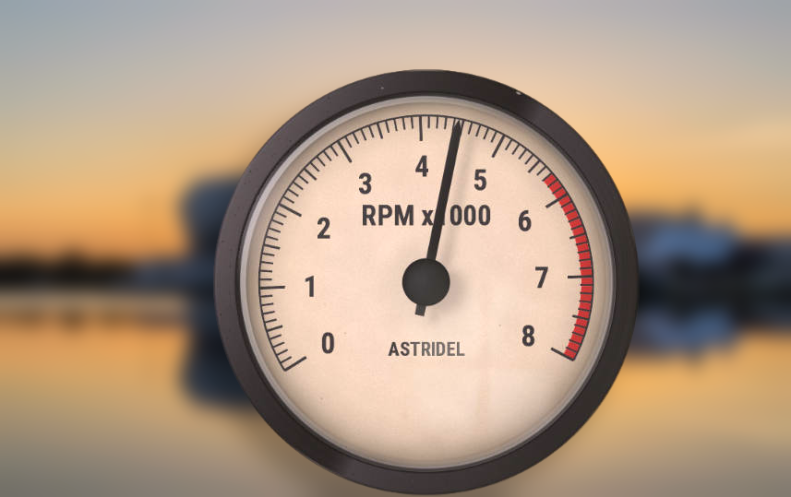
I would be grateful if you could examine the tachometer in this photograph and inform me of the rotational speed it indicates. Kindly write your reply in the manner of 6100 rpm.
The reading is 4450 rpm
